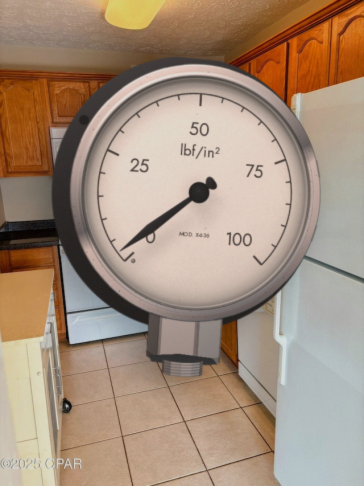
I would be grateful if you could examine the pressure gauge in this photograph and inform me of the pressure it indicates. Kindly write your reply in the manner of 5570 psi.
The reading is 2.5 psi
